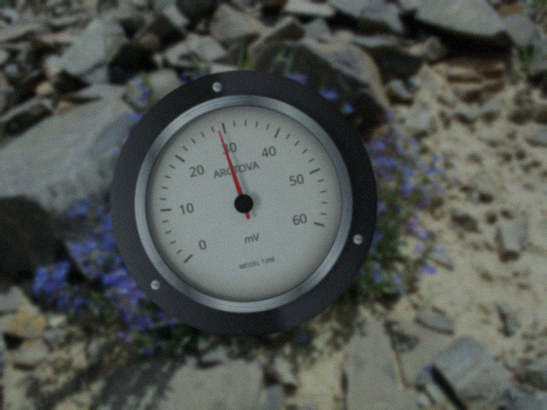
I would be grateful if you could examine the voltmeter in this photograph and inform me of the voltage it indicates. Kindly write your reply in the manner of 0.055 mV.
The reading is 29 mV
